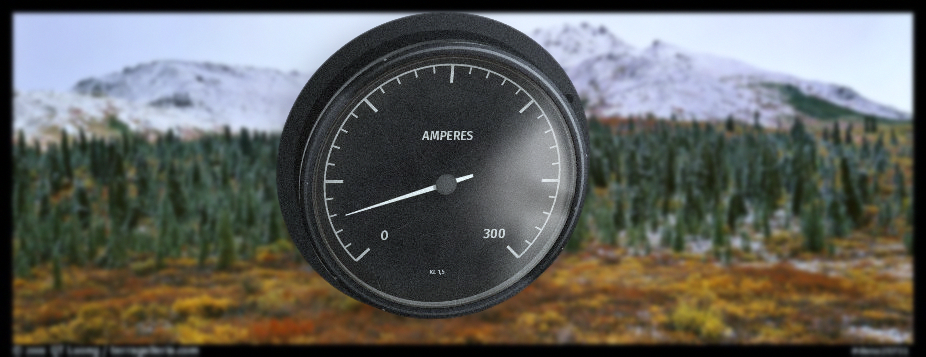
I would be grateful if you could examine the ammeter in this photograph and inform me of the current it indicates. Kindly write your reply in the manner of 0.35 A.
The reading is 30 A
